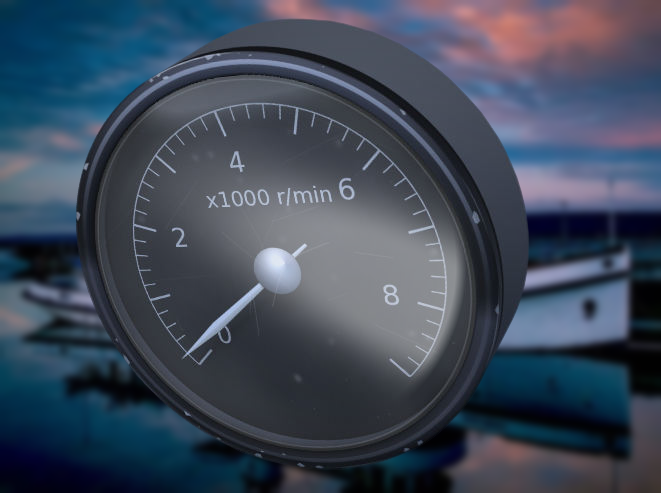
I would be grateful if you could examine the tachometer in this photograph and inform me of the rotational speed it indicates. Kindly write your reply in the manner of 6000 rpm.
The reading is 200 rpm
